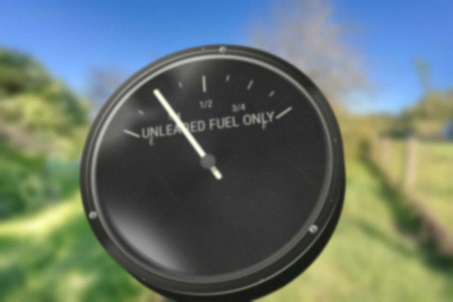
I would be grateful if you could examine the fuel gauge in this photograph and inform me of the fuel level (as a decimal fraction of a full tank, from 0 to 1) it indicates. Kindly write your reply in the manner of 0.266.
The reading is 0.25
